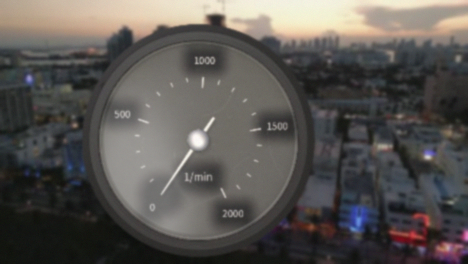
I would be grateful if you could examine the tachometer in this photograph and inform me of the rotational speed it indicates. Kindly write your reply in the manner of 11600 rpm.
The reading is 0 rpm
